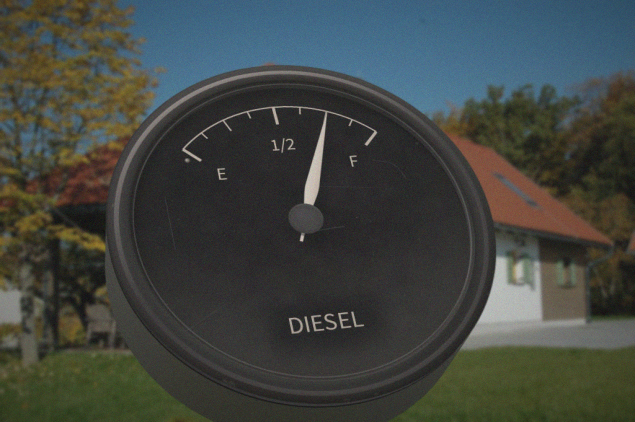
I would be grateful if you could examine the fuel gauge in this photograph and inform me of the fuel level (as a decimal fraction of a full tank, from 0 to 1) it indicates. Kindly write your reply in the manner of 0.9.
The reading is 0.75
